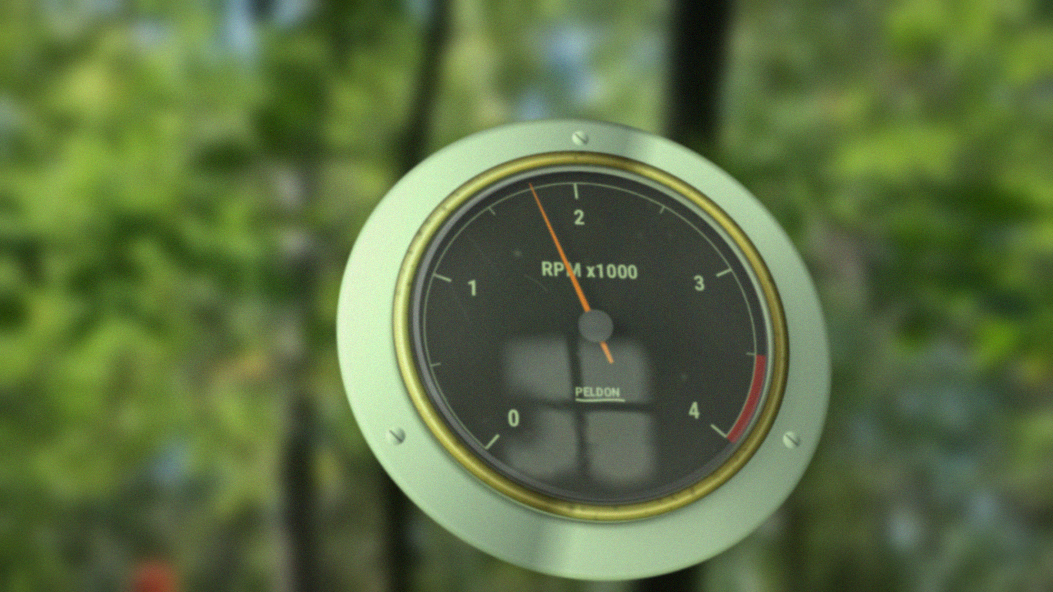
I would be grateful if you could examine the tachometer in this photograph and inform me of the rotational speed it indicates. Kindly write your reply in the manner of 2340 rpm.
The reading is 1750 rpm
